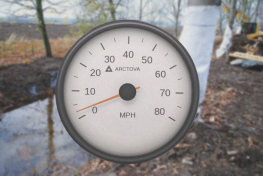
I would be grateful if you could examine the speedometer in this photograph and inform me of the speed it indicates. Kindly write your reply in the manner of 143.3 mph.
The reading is 2.5 mph
